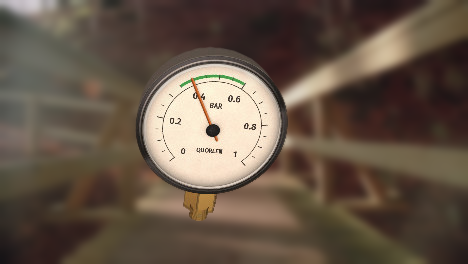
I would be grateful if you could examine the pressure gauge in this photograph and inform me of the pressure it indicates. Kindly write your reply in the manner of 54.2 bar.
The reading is 0.4 bar
